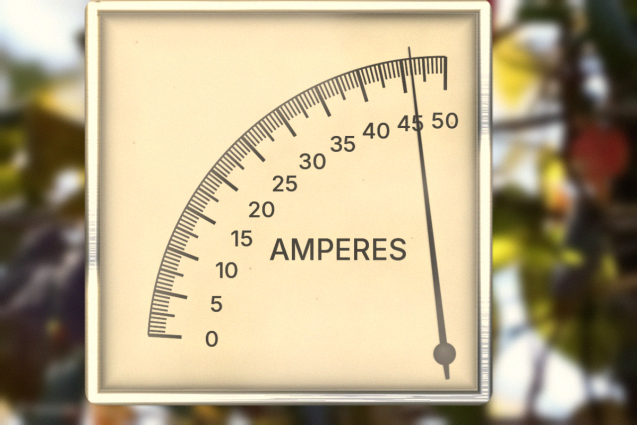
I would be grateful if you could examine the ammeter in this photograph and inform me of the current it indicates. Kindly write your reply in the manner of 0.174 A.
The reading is 46 A
